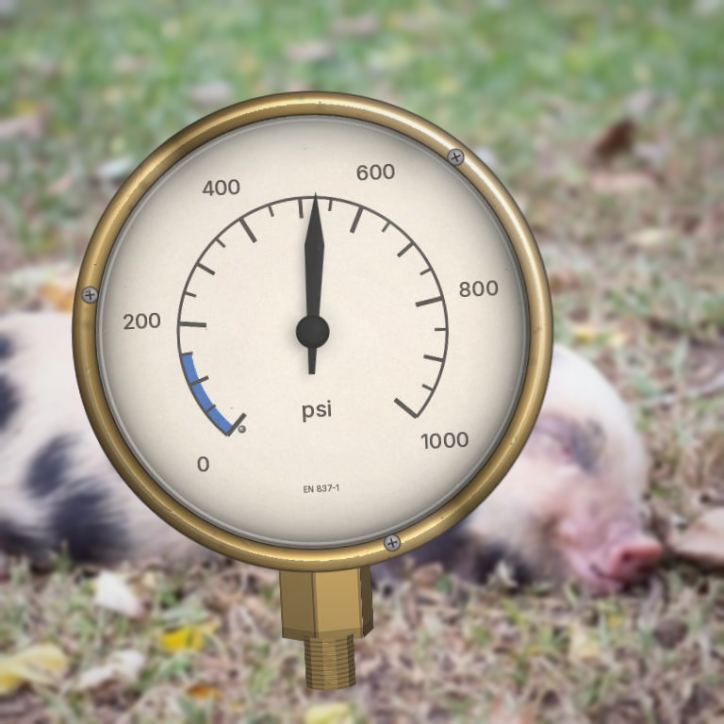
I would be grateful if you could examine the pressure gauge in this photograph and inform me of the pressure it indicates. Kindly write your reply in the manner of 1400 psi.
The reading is 525 psi
